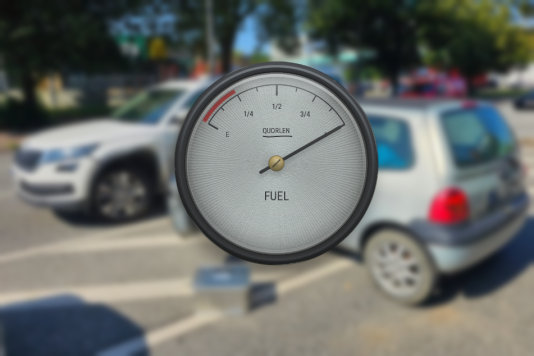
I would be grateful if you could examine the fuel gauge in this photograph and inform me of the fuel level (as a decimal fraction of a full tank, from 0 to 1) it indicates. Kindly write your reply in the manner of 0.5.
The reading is 1
